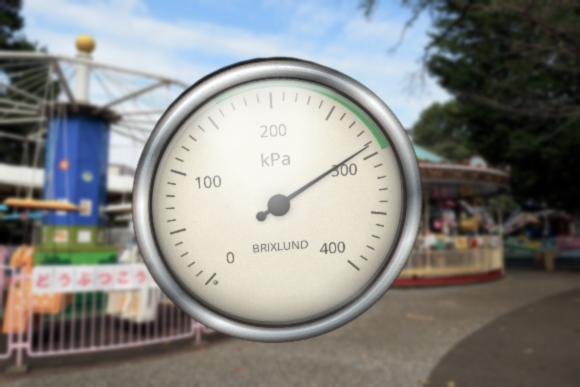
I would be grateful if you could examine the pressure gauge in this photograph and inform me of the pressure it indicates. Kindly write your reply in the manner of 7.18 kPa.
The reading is 290 kPa
